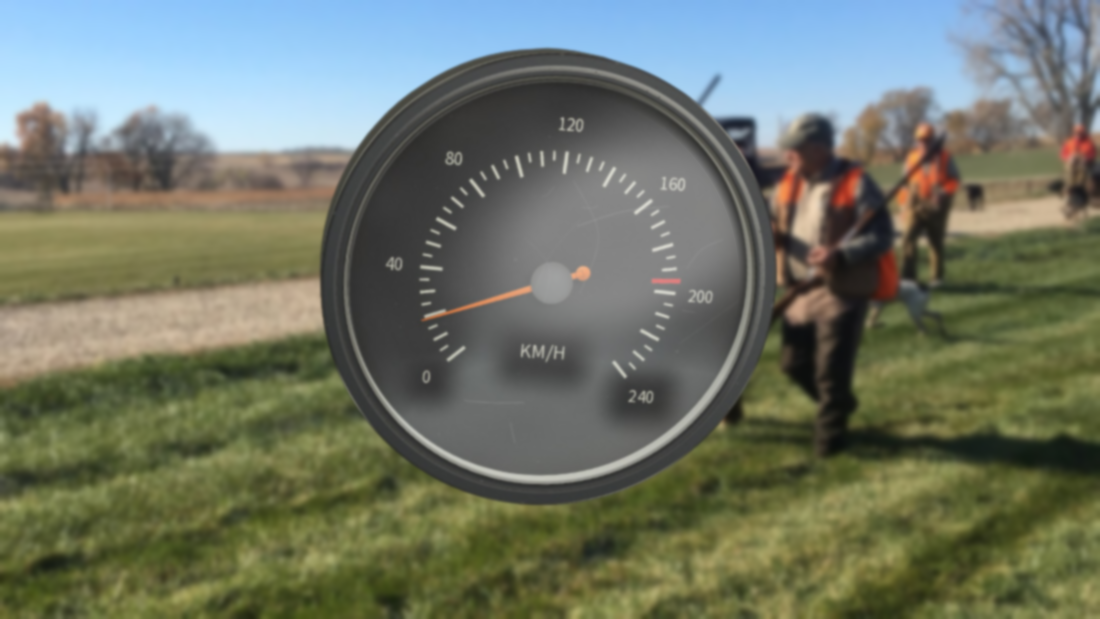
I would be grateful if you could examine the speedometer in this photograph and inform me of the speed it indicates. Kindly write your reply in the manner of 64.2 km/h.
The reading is 20 km/h
